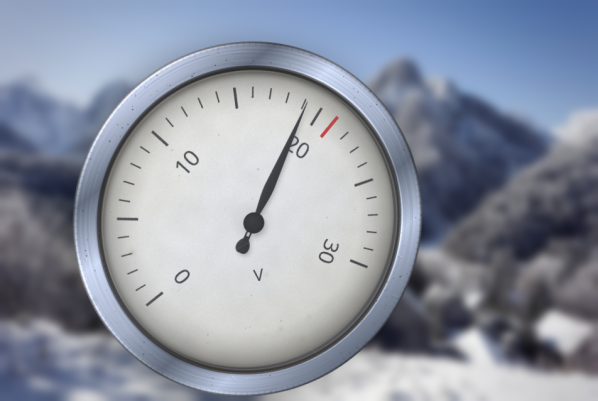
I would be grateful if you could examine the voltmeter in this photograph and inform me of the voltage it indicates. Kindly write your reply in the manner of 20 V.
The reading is 19 V
